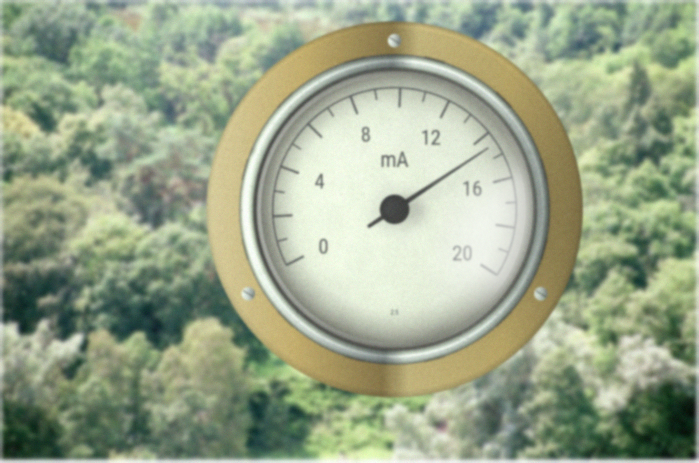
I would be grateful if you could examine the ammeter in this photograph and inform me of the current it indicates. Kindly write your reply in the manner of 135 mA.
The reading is 14.5 mA
